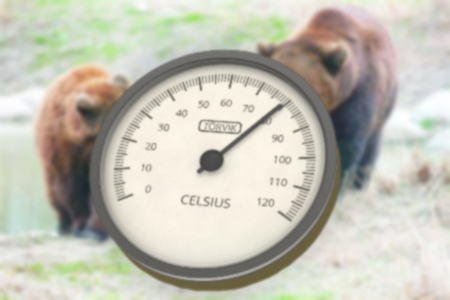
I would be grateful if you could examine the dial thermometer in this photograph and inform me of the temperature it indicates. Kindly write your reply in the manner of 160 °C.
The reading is 80 °C
